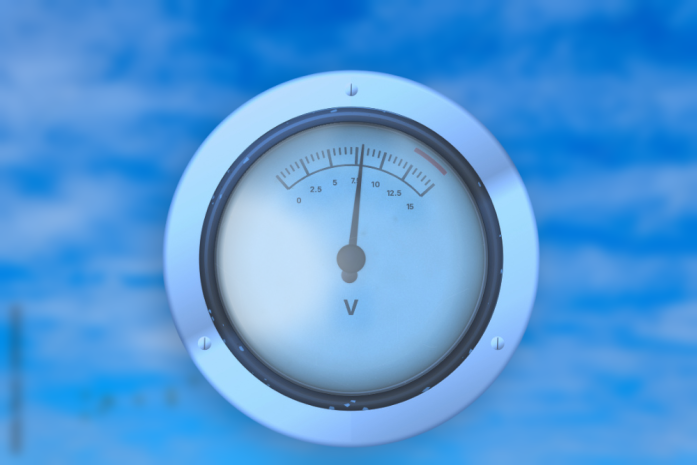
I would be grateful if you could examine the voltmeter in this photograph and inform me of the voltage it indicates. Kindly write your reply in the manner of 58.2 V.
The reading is 8 V
